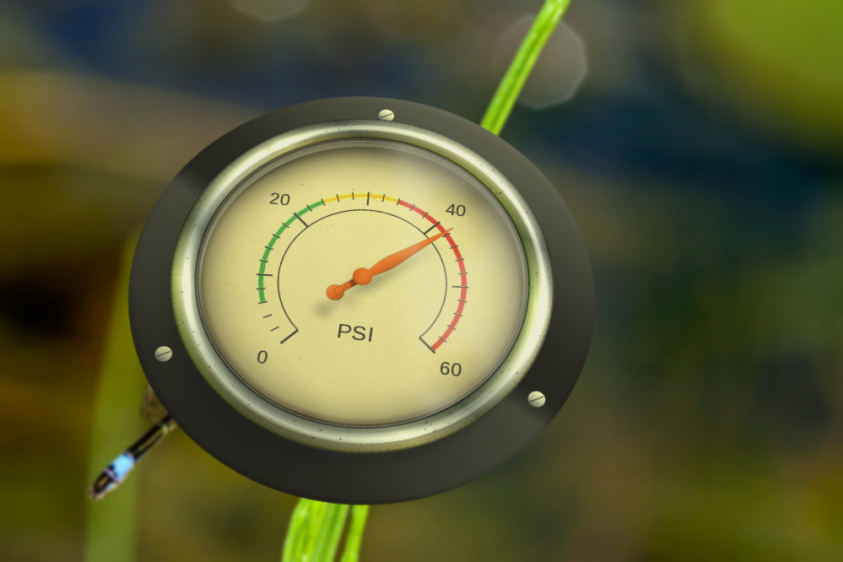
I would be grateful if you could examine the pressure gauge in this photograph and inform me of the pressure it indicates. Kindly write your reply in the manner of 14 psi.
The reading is 42 psi
